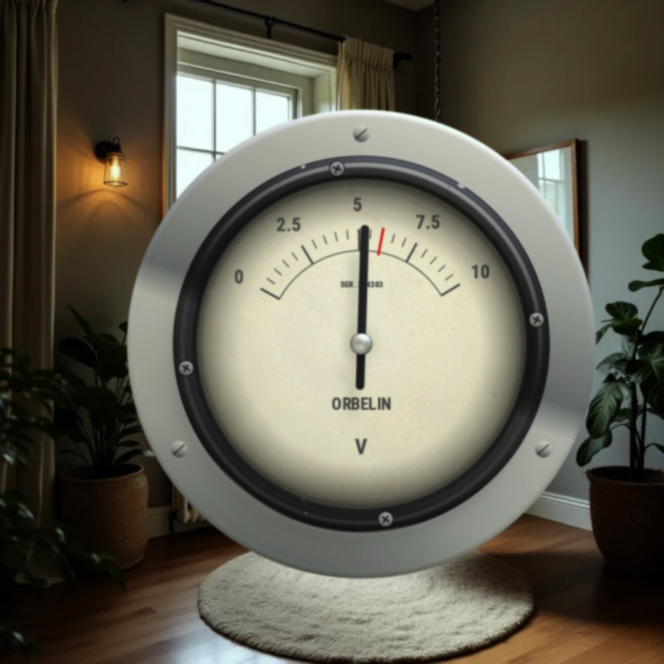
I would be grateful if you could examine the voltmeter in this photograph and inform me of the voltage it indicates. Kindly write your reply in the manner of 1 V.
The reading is 5.25 V
